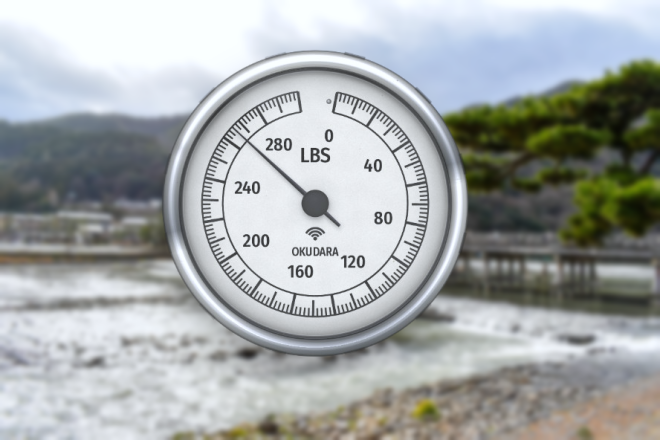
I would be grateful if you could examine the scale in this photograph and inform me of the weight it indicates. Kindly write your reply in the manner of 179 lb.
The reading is 266 lb
